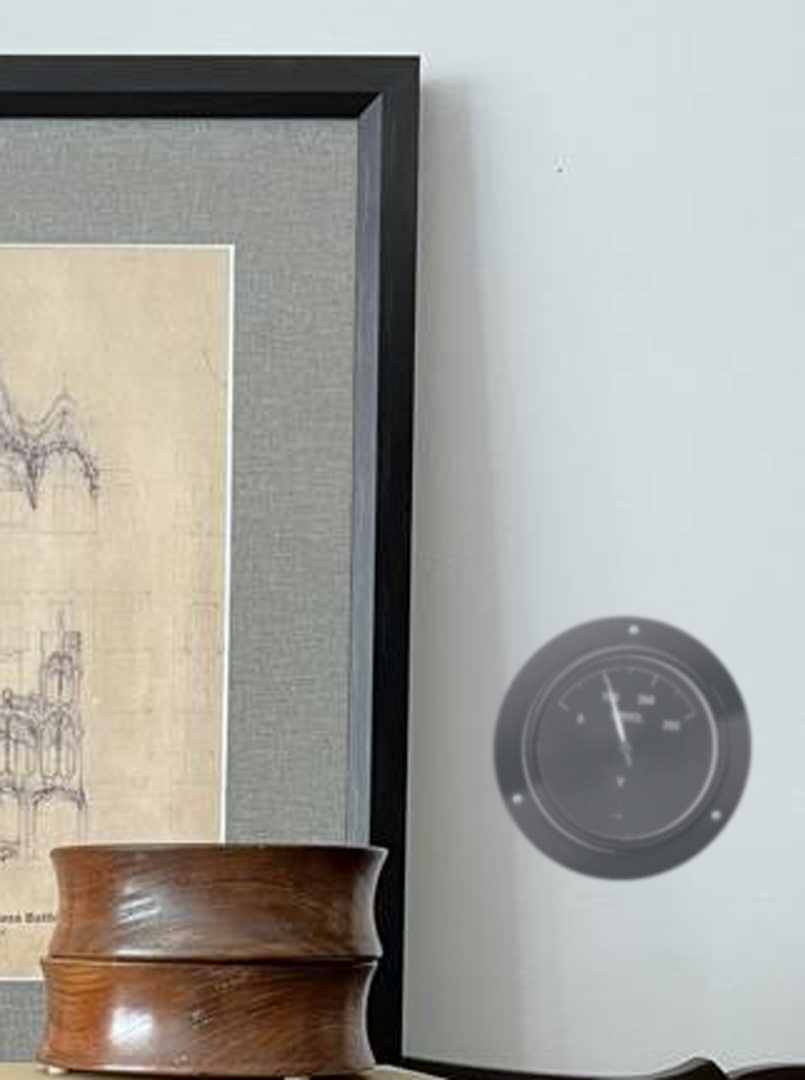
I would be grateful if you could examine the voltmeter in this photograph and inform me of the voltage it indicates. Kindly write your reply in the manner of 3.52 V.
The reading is 100 V
